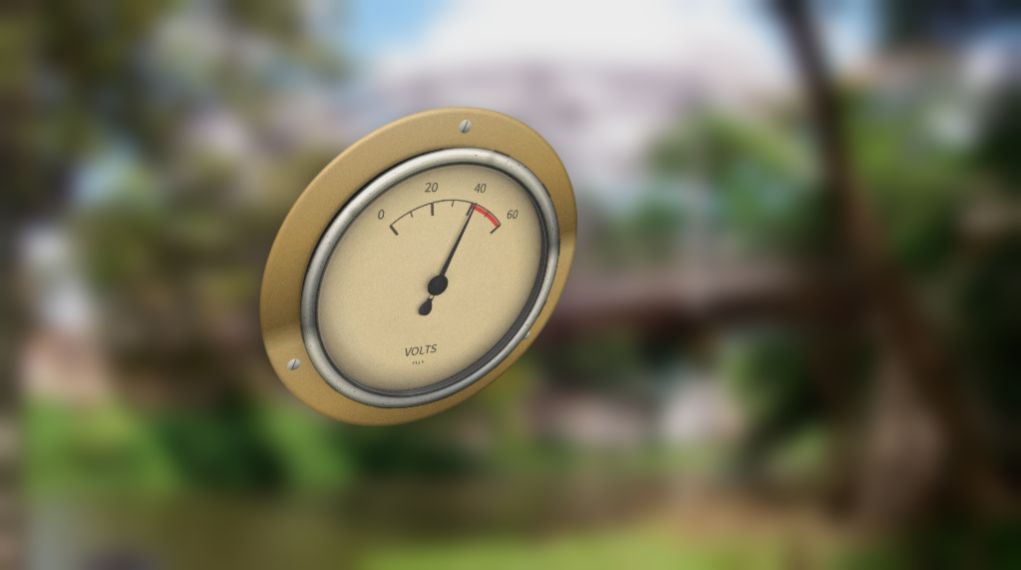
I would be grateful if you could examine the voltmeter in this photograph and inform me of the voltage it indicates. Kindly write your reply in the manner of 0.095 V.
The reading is 40 V
